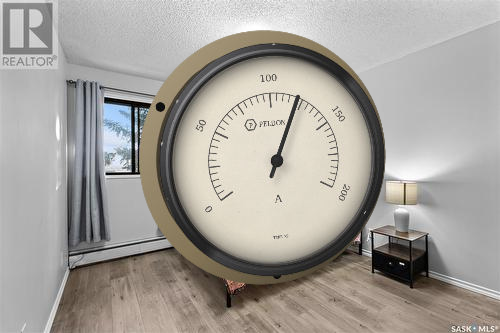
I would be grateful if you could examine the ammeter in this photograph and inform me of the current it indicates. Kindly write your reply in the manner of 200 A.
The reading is 120 A
